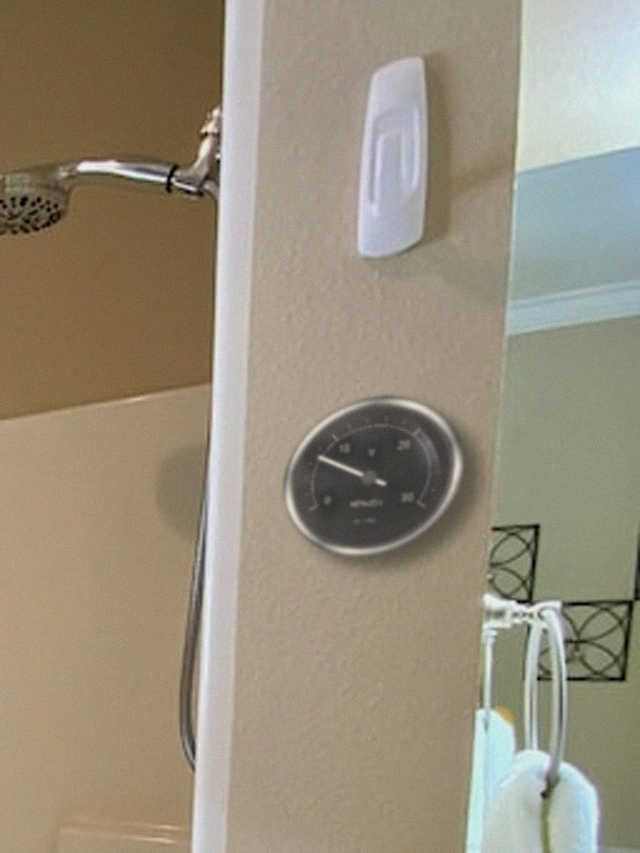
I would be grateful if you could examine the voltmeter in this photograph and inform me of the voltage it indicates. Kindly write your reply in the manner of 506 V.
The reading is 7 V
